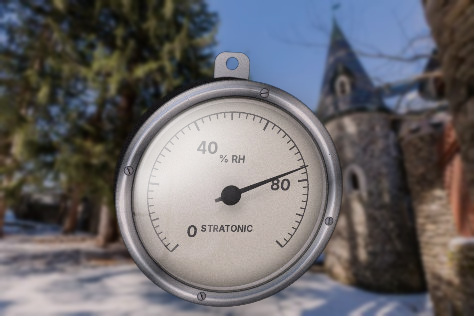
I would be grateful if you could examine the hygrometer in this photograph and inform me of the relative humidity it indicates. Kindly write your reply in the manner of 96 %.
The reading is 76 %
